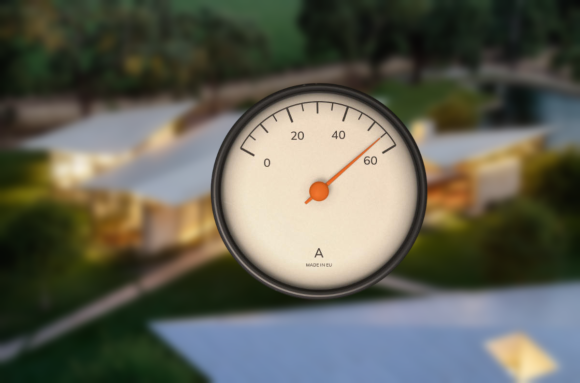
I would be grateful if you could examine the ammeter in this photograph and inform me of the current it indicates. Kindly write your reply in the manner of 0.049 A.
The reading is 55 A
